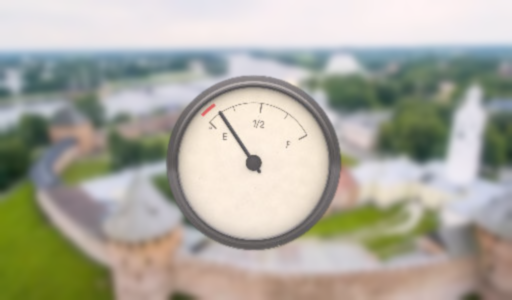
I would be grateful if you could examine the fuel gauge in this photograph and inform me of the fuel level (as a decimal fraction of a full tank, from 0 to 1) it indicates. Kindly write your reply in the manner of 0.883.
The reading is 0.125
